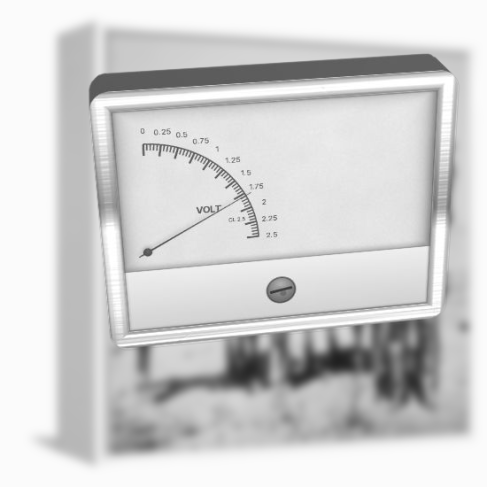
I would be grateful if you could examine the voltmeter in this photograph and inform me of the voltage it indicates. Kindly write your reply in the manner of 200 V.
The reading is 1.75 V
